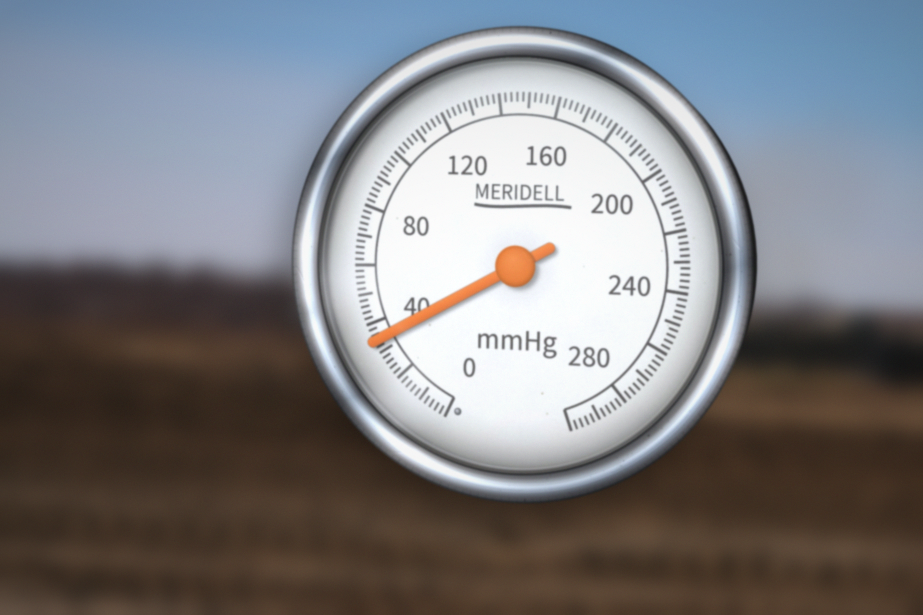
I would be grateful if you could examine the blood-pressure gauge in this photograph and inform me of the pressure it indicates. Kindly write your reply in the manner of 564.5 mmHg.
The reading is 34 mmHg
